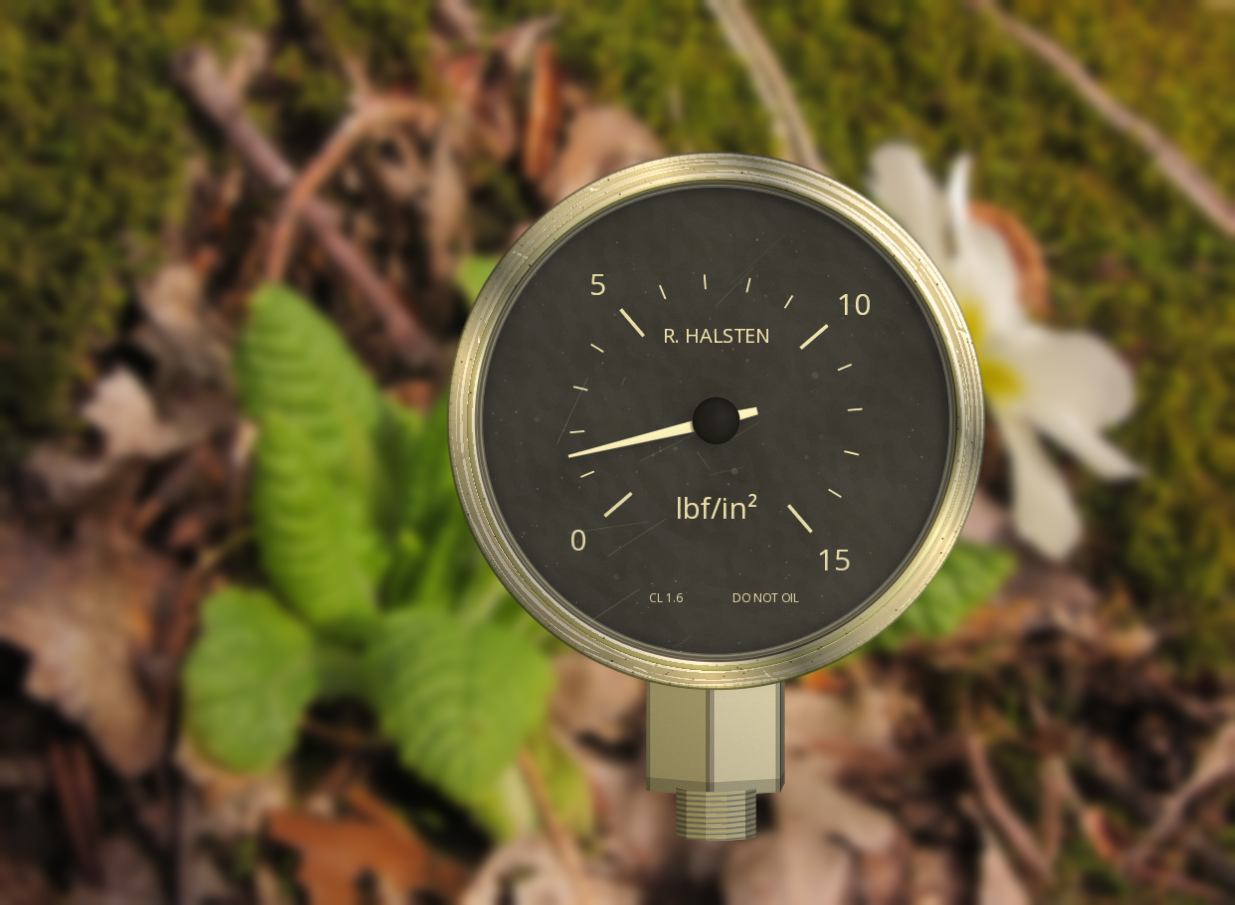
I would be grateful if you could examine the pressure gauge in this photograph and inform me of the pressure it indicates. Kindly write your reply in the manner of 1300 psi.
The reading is 1.5 psi
